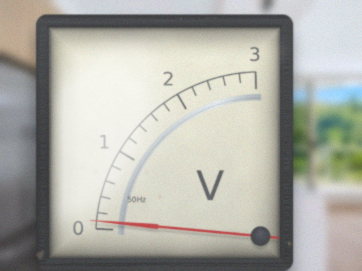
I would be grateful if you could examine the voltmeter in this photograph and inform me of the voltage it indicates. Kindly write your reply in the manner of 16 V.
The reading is 0.1 V
